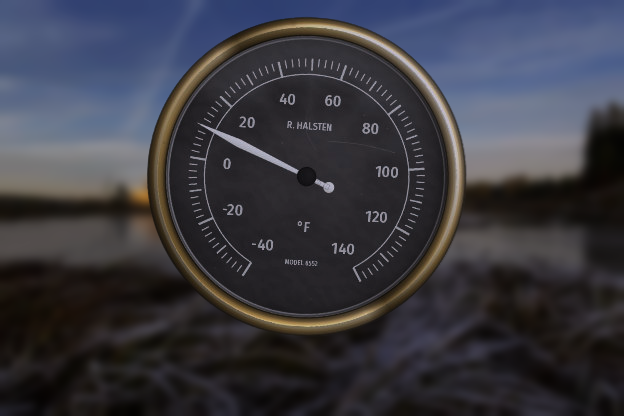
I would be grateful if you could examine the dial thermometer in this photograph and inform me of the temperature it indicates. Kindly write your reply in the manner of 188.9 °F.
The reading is 10 °F
